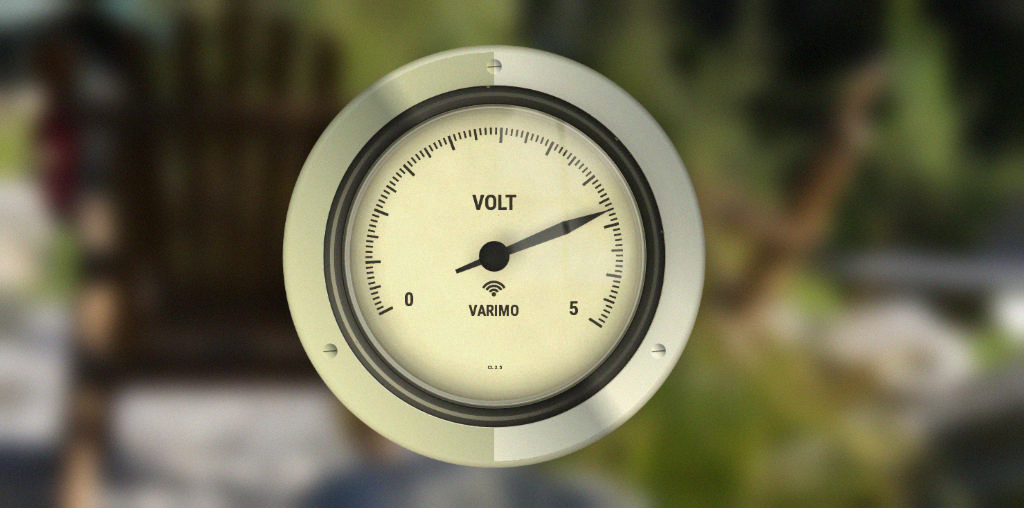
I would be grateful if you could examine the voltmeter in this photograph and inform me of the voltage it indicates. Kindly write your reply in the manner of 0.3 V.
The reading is 3.85 V
